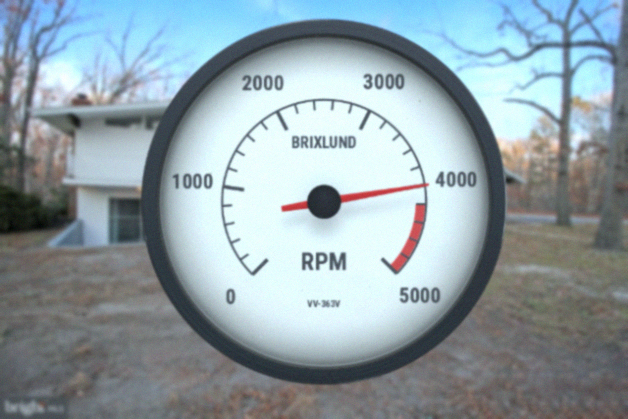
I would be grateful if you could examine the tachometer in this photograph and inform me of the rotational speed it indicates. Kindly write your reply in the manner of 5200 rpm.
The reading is 4000 rpm
